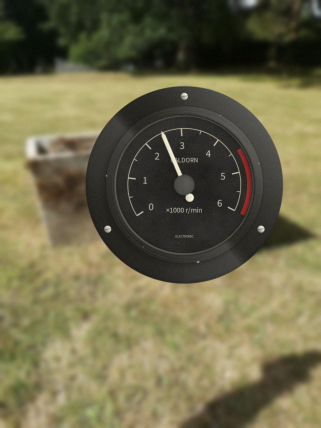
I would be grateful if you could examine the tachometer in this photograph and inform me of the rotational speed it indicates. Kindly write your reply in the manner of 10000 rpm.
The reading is 2500 rpm
